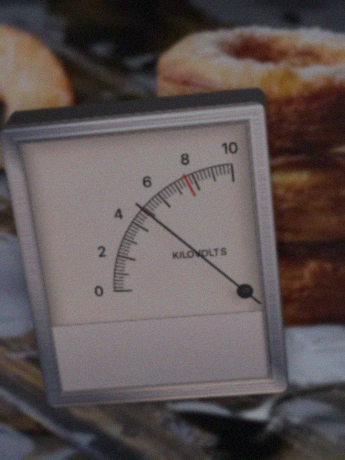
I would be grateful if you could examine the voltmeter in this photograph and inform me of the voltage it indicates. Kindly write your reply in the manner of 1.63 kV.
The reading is 5 kV
